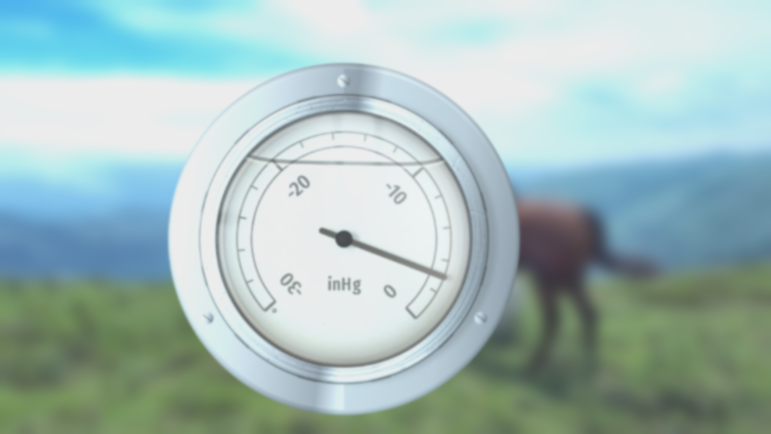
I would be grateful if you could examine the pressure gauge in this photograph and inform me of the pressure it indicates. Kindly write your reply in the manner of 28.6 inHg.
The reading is -3 inHg
